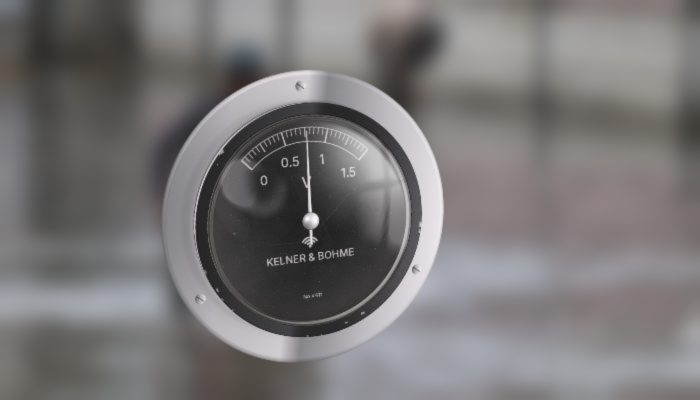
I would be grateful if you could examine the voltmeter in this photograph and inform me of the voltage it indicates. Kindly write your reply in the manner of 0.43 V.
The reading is 0.75 V
